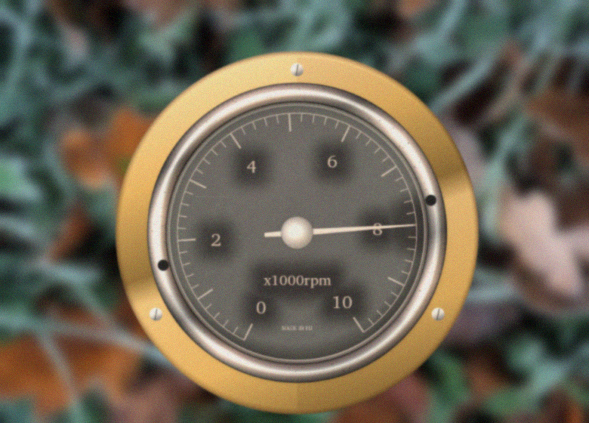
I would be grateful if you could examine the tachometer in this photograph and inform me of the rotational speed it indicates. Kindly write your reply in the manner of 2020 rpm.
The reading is 8000 rpm
